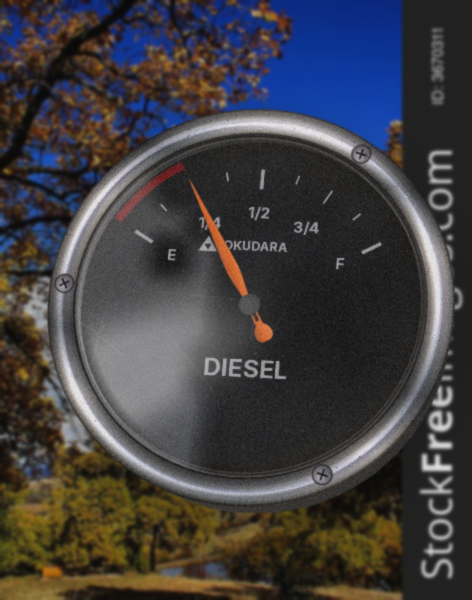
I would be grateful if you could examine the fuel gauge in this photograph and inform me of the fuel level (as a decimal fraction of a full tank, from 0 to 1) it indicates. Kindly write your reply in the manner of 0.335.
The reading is 0.25
